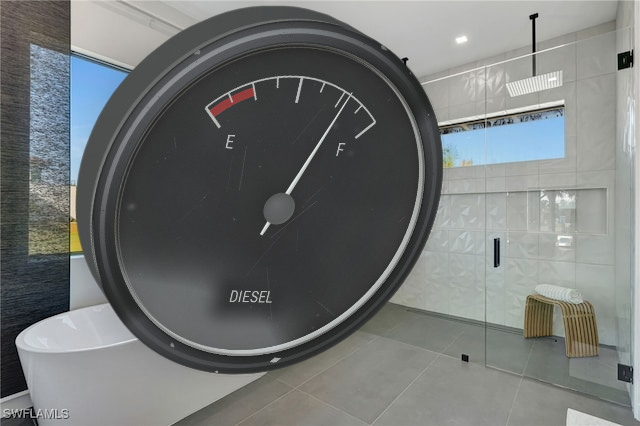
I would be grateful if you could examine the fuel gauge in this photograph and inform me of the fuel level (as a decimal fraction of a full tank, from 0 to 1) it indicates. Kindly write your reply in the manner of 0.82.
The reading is 0.75
